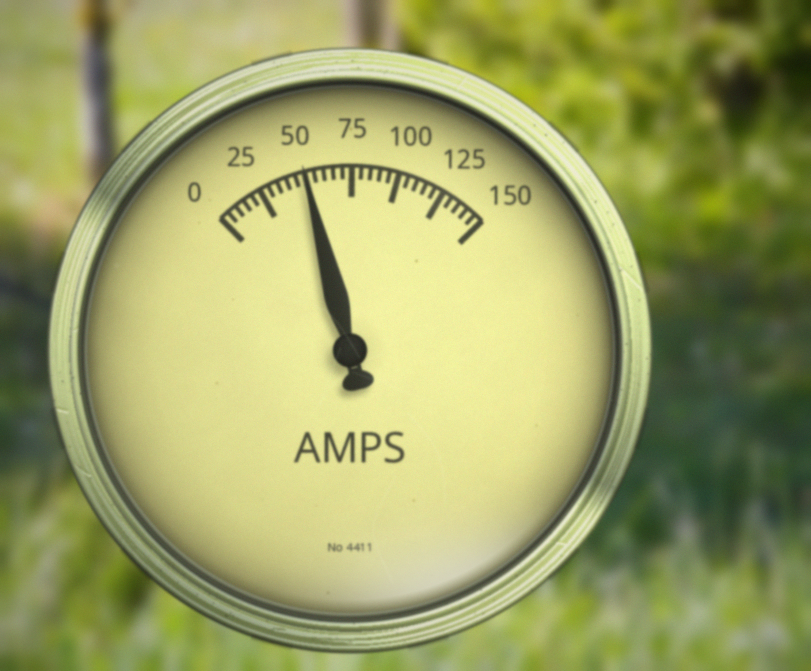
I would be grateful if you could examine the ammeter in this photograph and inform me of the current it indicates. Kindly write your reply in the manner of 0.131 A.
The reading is 50 A
